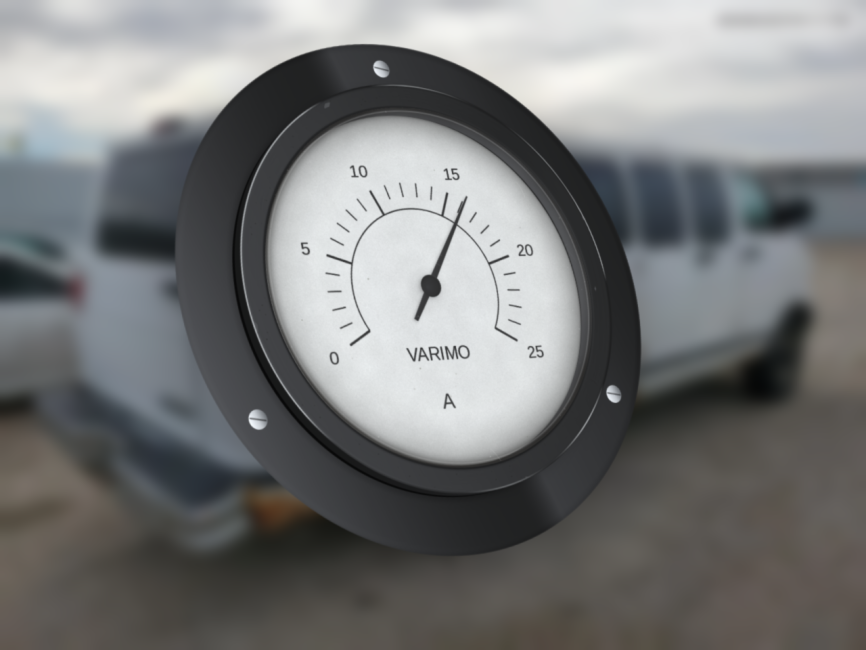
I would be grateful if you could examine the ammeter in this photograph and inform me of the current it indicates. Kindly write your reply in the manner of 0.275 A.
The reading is 16 A
